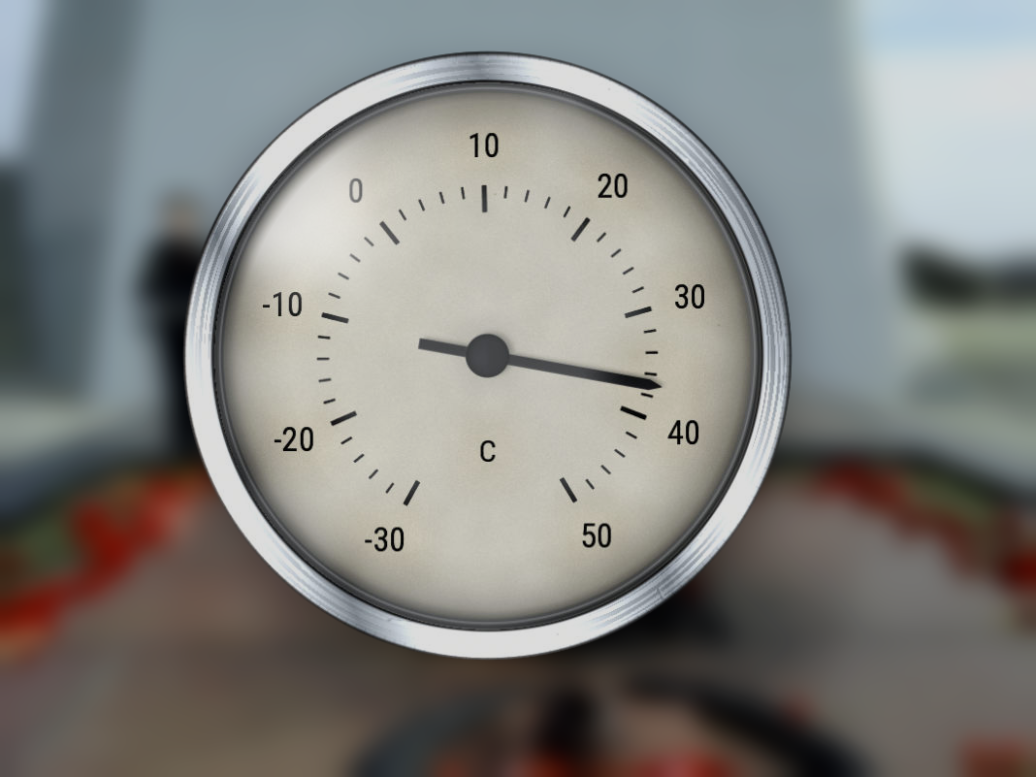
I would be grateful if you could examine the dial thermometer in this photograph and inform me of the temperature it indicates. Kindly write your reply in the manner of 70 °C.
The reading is 37 °C
